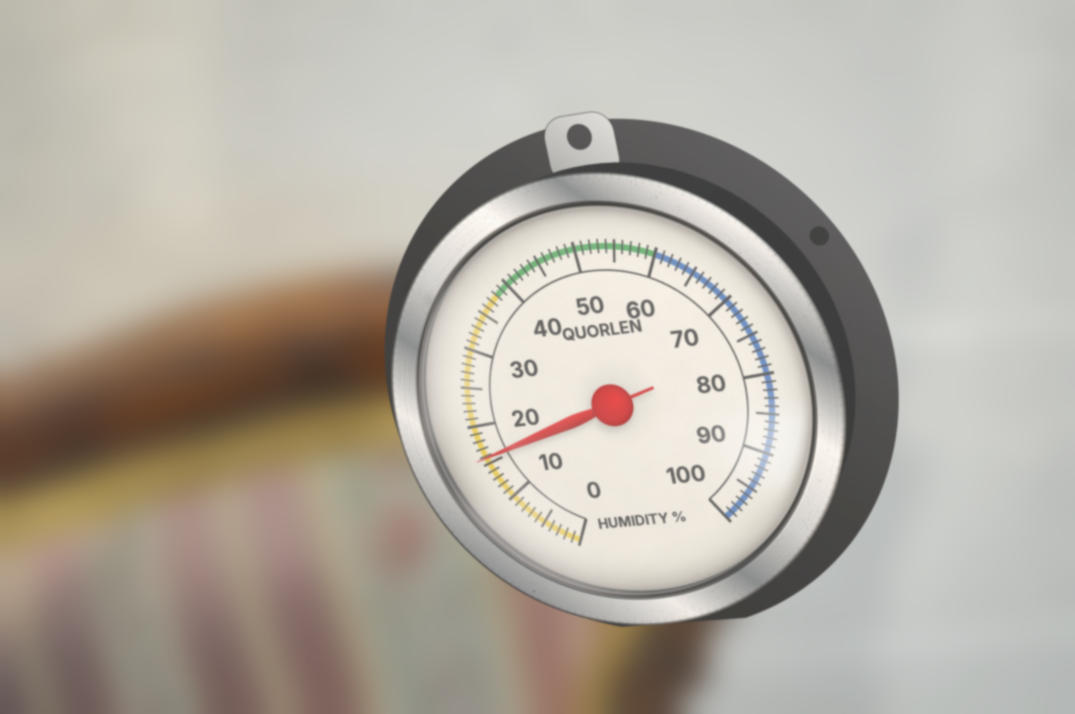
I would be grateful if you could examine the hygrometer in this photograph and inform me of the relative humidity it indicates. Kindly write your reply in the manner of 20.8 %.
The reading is 16 %
